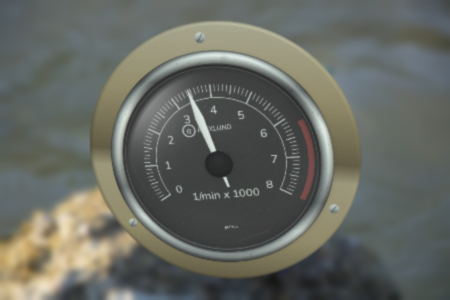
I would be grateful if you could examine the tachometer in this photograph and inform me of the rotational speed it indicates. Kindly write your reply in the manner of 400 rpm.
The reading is 3500 rpm
